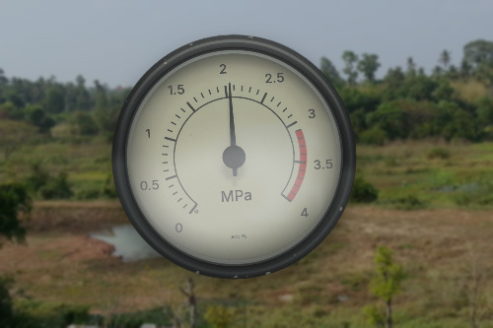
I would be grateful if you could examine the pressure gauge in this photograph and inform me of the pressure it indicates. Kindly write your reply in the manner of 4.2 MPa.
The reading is 2.05 MPa
